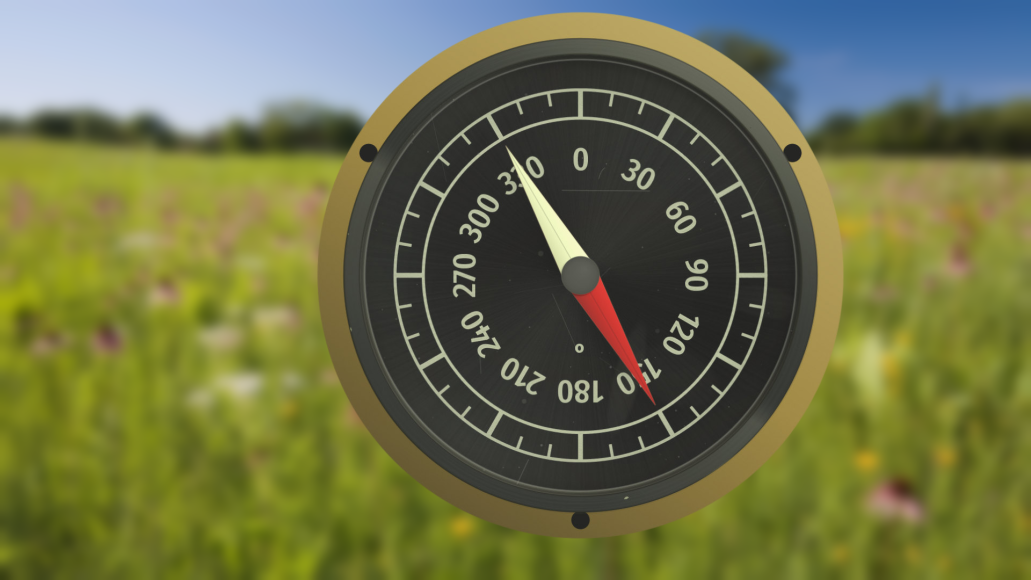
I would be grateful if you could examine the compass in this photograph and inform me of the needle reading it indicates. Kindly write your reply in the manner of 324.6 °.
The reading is 150 °
